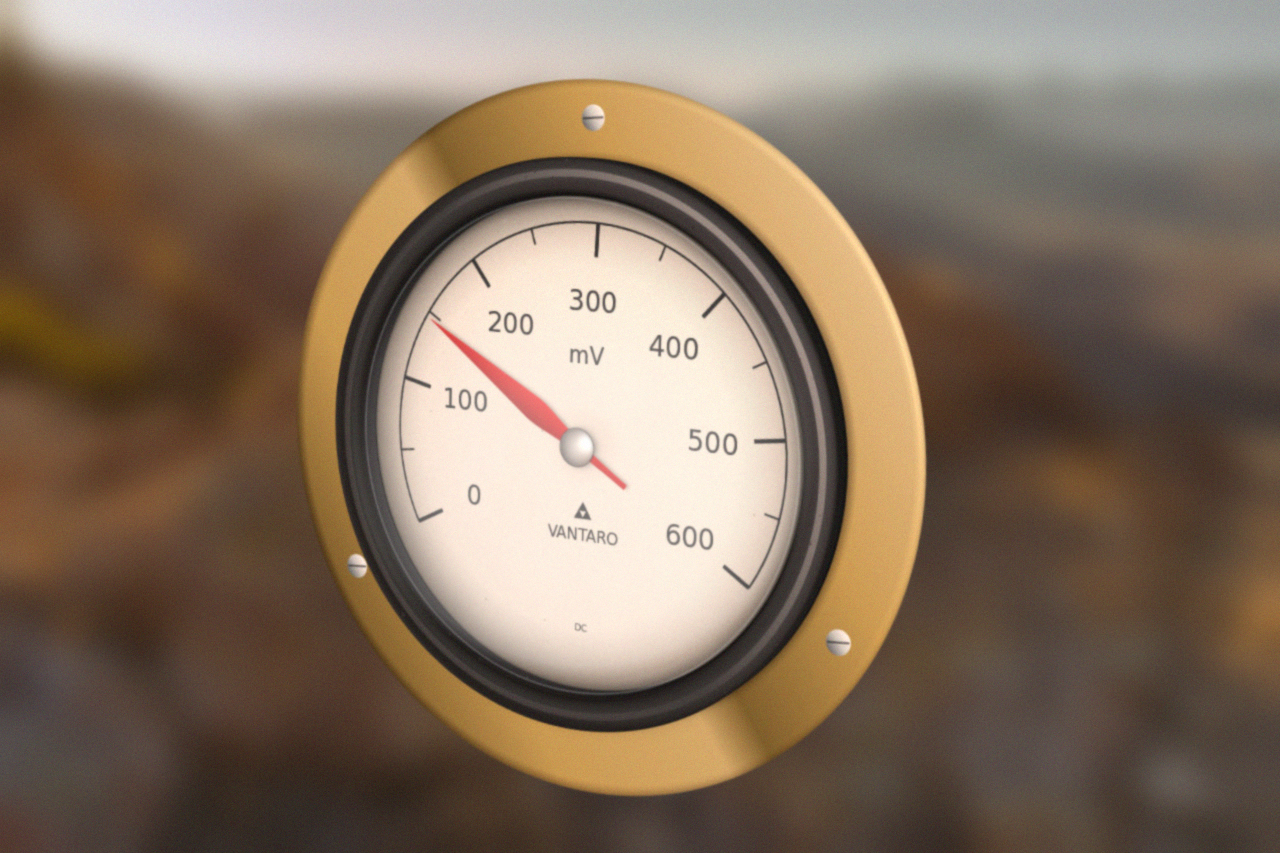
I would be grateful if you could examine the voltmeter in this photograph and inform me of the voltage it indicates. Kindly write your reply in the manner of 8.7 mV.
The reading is 150 mV
